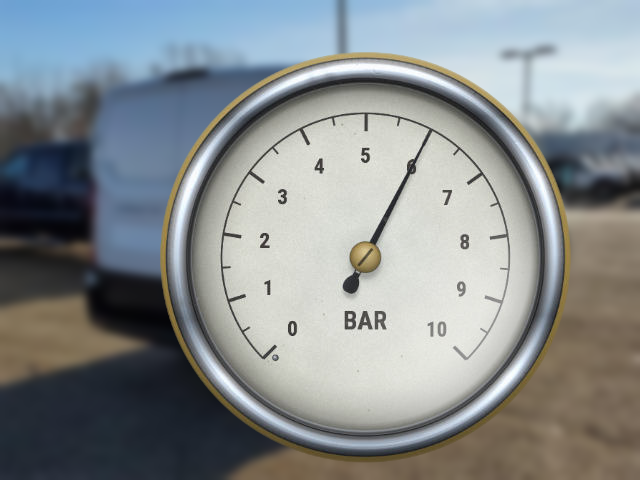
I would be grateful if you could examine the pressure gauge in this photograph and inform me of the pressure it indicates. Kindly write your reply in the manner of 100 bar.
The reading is 6 bar
